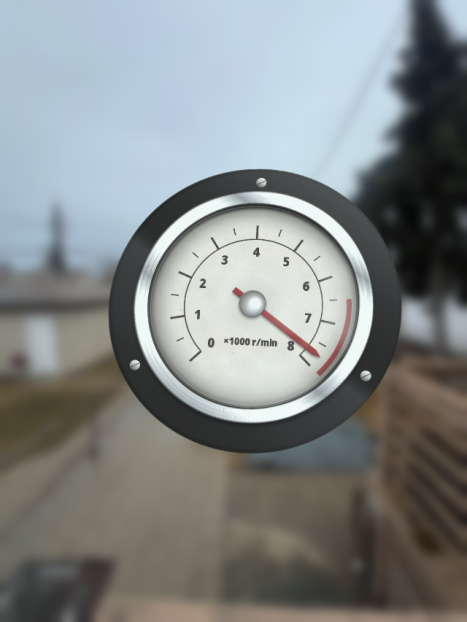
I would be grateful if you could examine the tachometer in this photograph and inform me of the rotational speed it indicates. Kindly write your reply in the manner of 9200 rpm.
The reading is 7750 rpm
